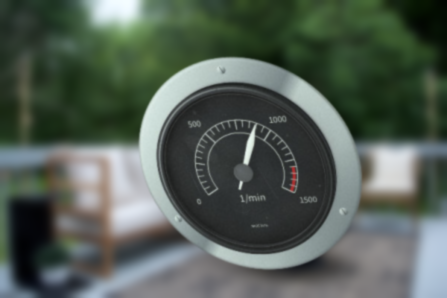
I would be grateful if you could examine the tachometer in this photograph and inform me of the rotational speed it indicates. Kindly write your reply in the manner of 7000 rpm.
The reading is 900 rpm
